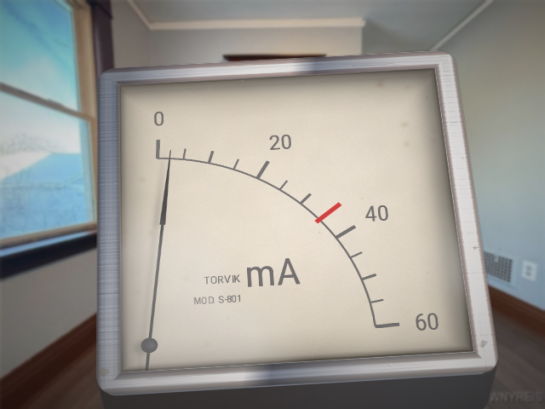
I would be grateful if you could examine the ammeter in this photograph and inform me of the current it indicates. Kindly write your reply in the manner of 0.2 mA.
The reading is 2.5 mA
